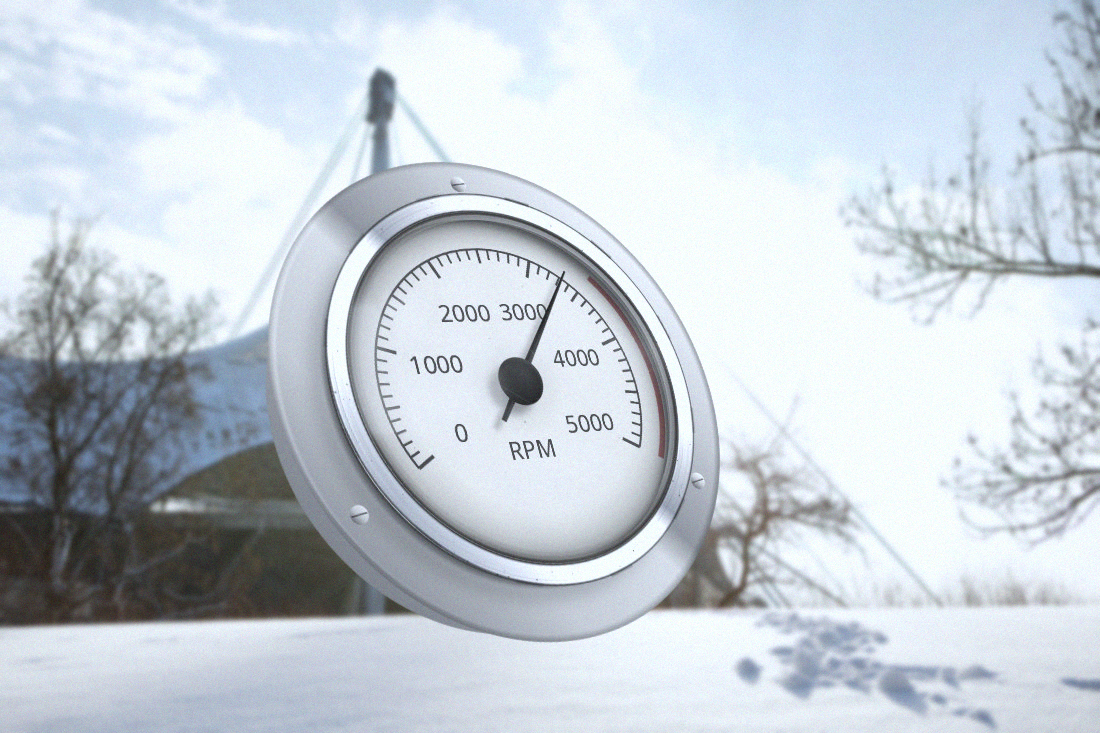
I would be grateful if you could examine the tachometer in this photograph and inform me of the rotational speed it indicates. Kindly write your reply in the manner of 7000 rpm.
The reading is 3300 rpm
